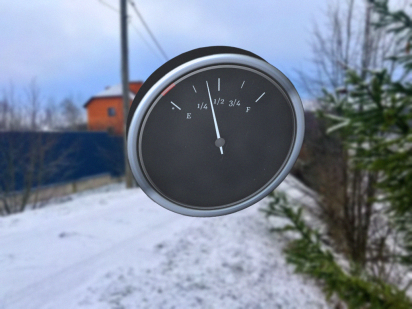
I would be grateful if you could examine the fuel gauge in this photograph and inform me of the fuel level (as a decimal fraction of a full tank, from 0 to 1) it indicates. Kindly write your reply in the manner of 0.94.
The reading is 0.375
